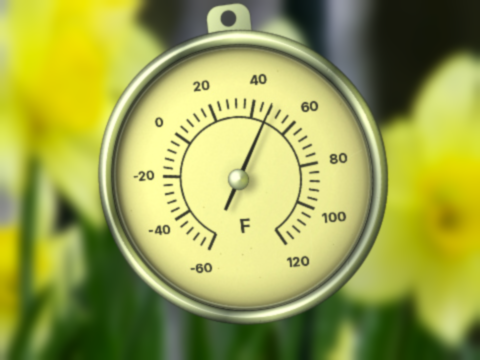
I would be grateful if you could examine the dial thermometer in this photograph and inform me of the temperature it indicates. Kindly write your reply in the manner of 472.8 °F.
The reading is 48 °F
